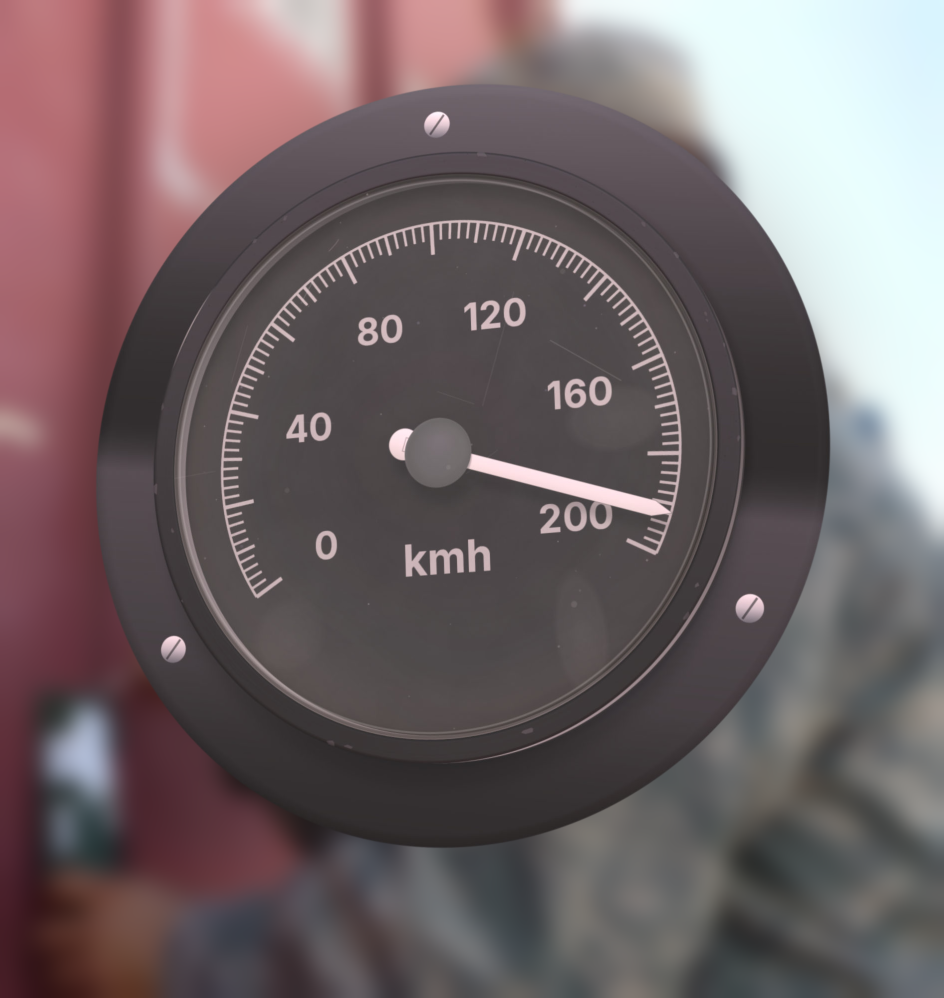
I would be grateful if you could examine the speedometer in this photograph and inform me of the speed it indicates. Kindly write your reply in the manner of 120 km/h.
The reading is 192 km/h
